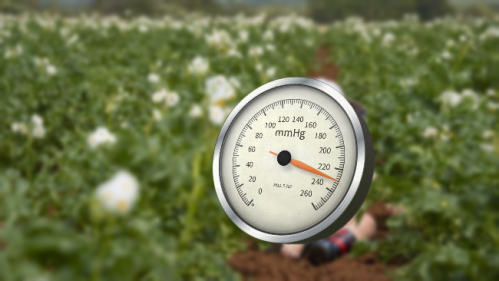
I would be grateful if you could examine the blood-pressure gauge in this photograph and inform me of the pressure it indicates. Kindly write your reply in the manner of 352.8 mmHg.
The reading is 230 mmHg
